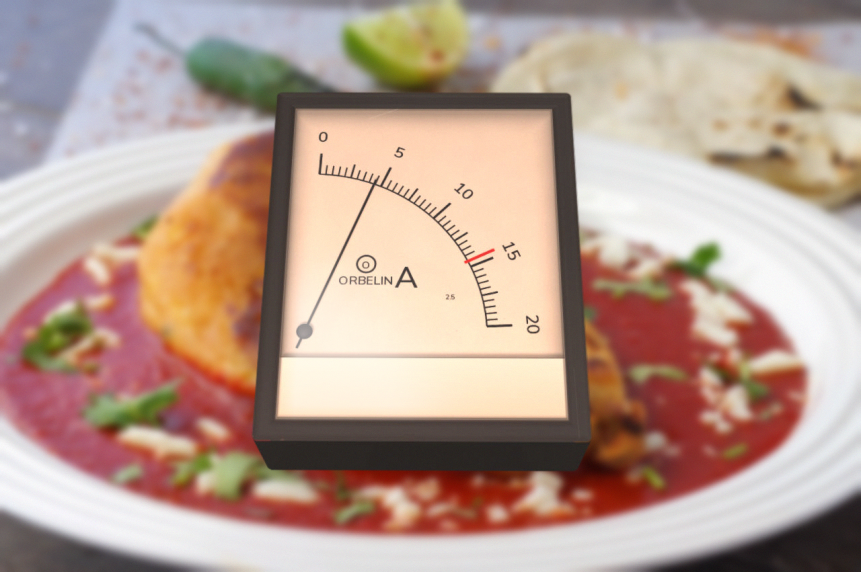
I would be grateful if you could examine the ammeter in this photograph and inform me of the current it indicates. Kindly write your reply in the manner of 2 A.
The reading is 4.5 A
